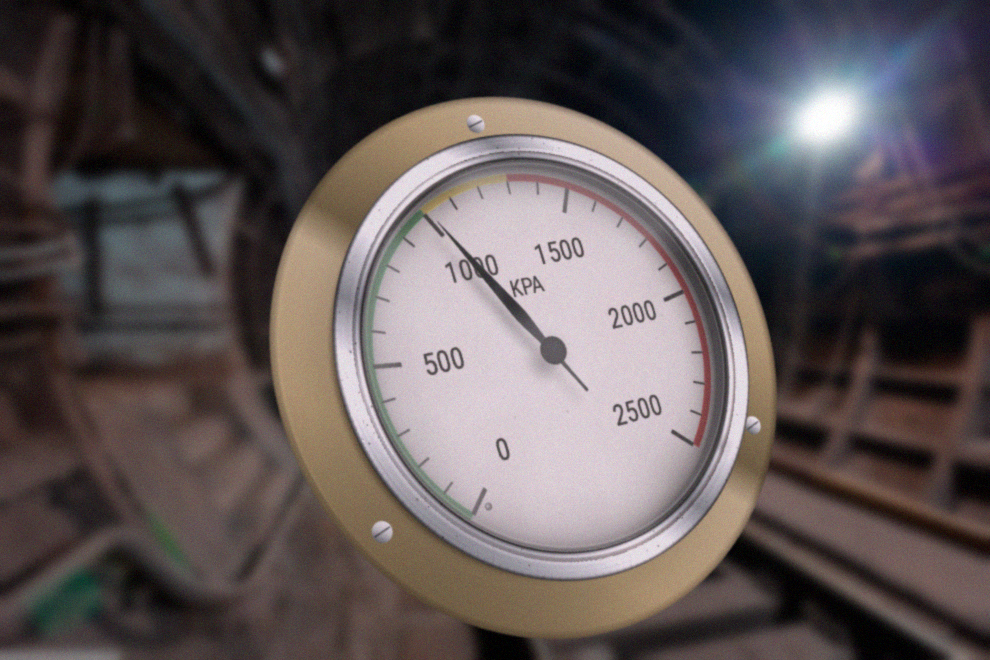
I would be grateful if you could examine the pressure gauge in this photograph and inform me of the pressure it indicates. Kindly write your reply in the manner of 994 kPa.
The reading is 1000 kPa
